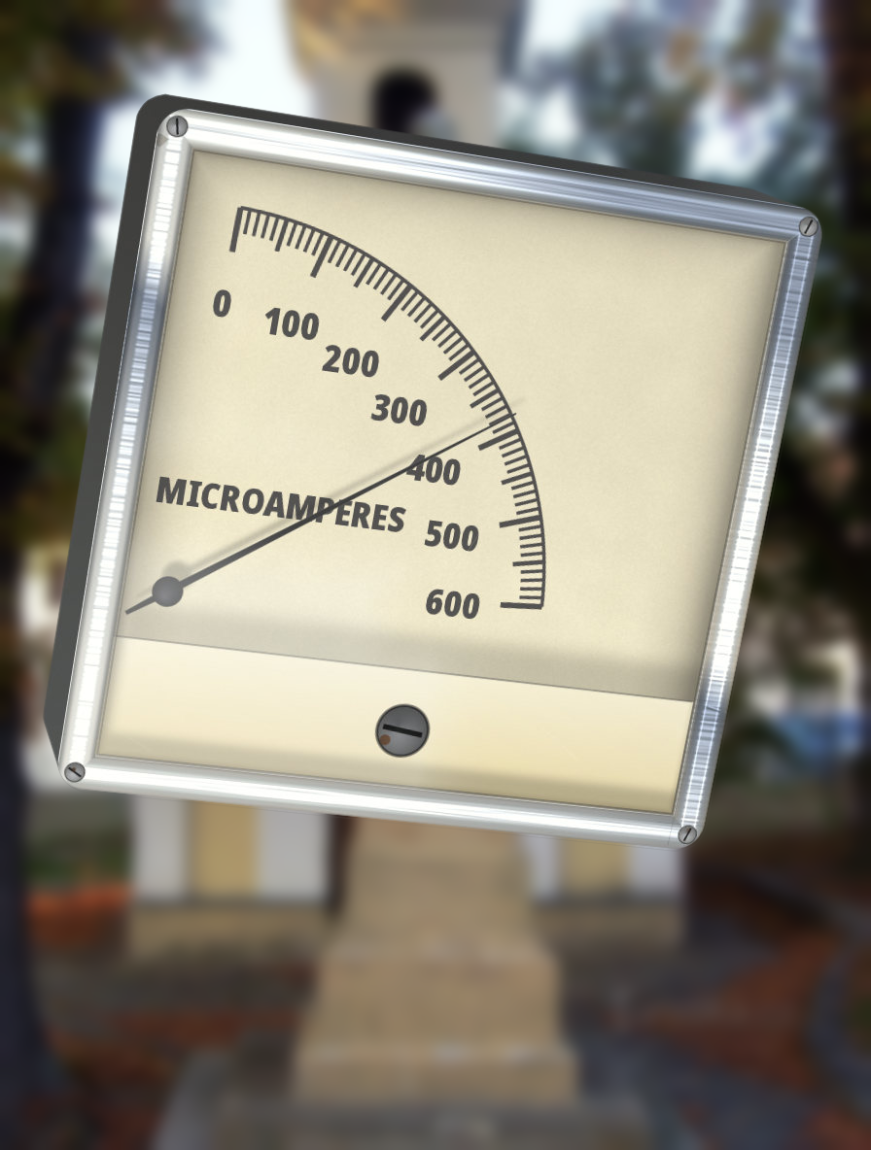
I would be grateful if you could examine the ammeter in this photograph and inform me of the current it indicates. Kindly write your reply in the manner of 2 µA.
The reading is 380 µA
